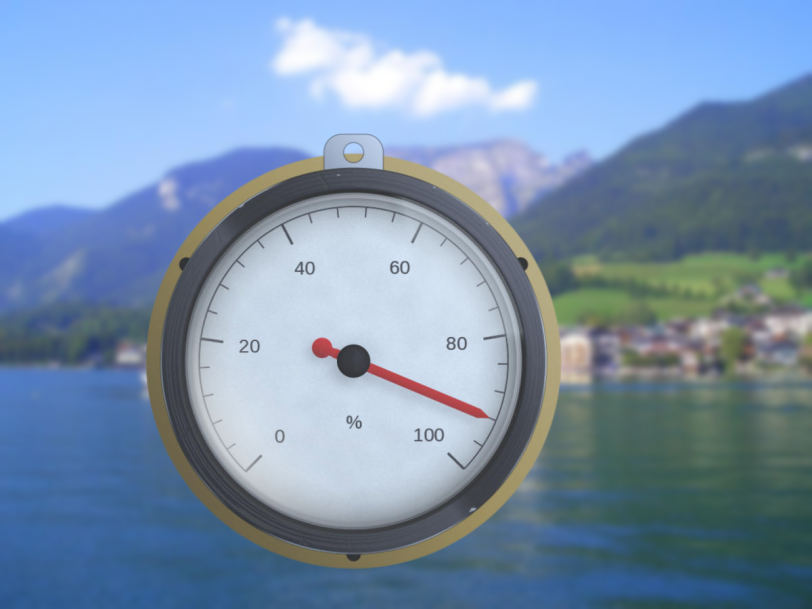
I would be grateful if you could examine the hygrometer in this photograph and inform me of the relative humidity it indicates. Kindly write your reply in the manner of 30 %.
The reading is 92 %
